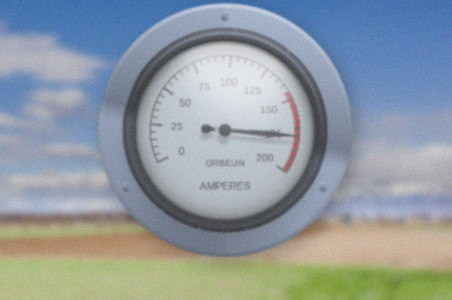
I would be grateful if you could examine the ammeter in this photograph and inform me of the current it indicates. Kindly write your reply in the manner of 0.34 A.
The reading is 175 A
